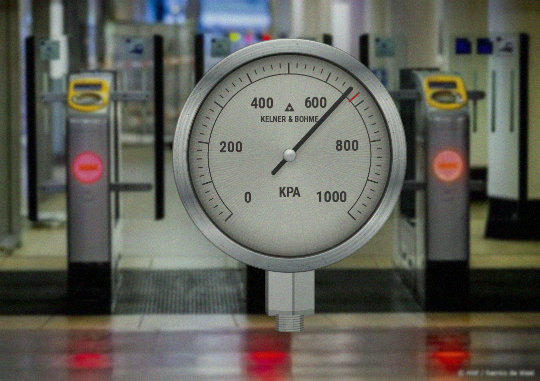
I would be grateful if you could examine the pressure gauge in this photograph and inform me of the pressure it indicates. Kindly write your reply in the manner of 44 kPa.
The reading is 660 kPa
